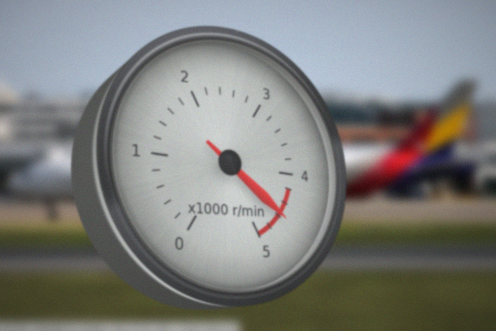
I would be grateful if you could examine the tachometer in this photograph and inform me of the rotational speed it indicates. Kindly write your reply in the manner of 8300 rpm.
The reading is 4600 rpm
